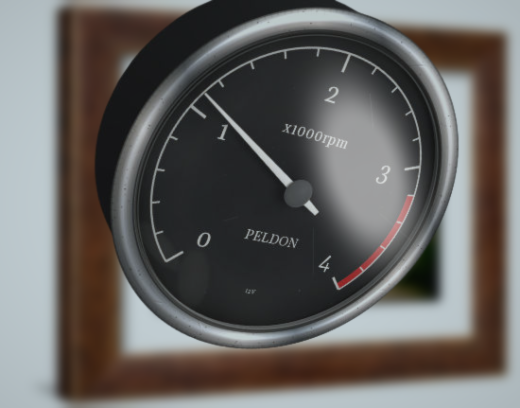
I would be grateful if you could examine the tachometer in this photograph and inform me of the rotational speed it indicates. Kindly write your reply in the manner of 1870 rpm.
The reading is 1100 rpm
